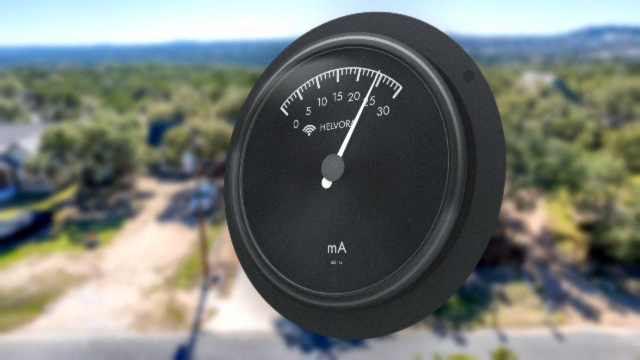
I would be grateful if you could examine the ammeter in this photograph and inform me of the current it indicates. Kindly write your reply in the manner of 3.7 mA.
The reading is 25 mA
